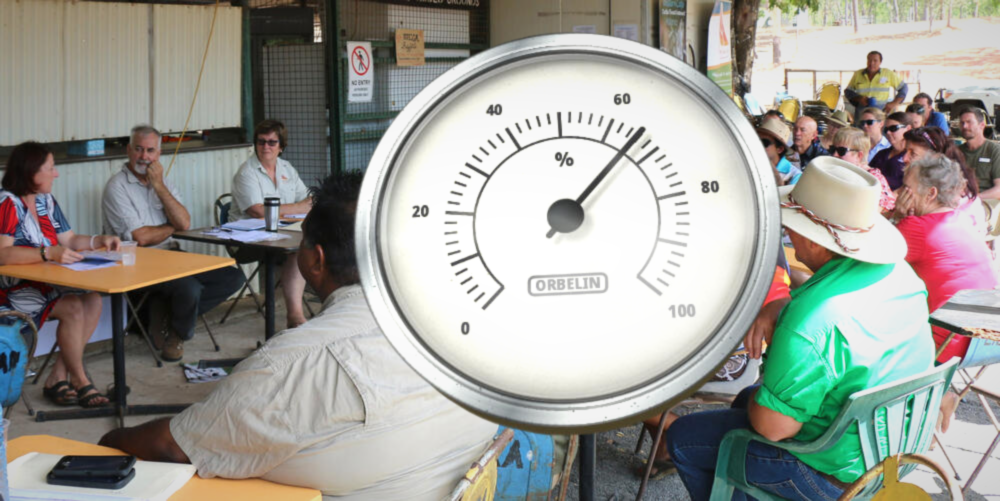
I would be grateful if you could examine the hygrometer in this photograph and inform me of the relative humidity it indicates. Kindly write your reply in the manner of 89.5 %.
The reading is 66 %
